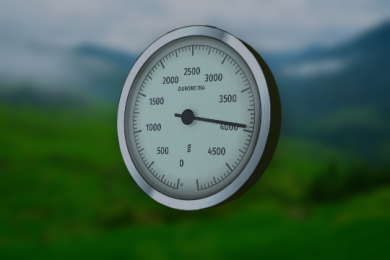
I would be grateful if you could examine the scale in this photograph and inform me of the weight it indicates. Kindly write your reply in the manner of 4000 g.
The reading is 3950 g
